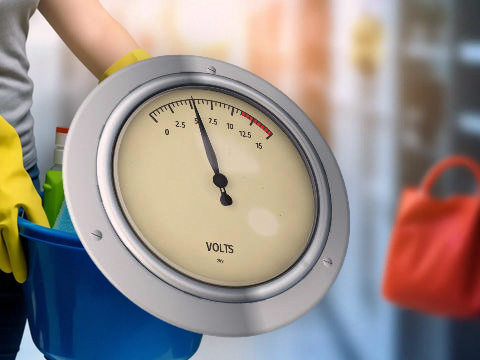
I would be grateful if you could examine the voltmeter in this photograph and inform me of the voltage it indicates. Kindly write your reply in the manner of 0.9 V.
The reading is 5 V
